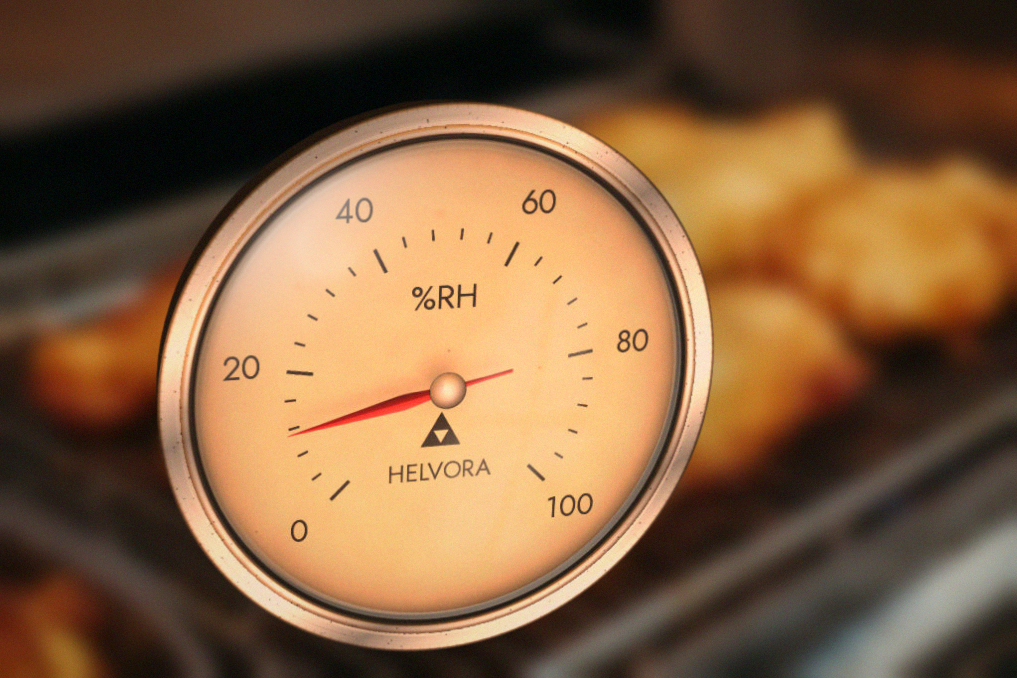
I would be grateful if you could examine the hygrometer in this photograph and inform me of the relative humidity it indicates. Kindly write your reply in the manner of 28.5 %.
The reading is 12 %
